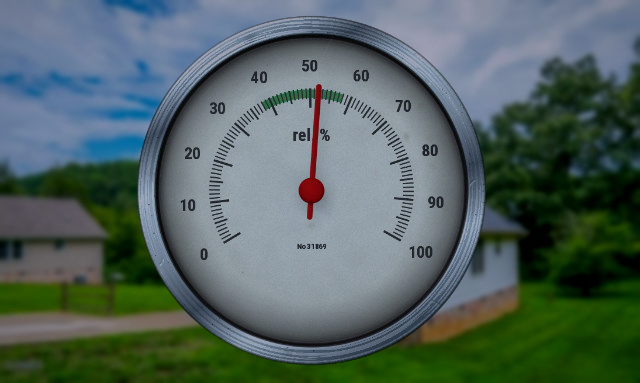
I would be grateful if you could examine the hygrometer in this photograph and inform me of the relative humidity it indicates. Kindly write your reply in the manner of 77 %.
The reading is 52 %
